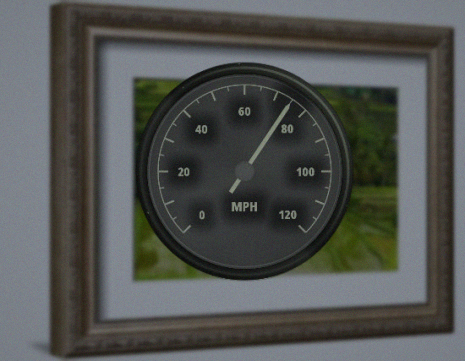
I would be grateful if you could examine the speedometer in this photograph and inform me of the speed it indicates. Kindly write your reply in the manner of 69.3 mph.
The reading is 75 mph
